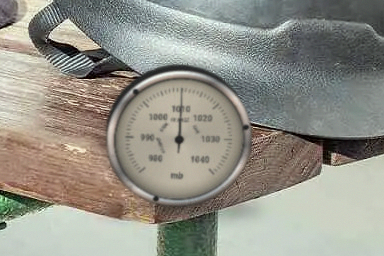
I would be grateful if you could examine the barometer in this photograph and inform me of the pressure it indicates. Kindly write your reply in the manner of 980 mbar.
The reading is 1010 mbar
